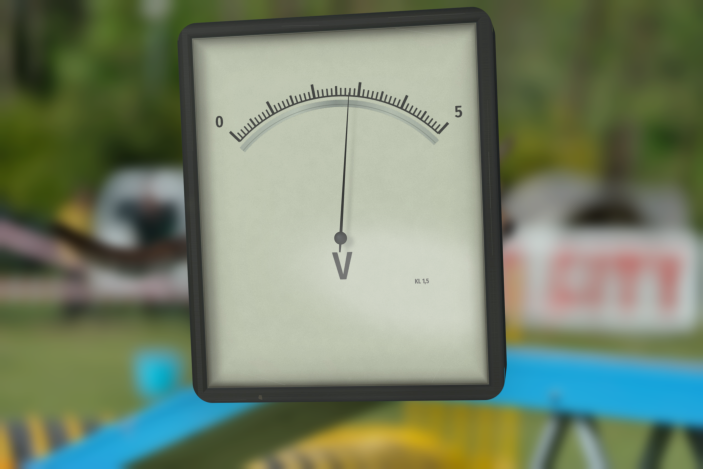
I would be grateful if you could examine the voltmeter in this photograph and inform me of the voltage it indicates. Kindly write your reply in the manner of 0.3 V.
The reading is 2.8 V
